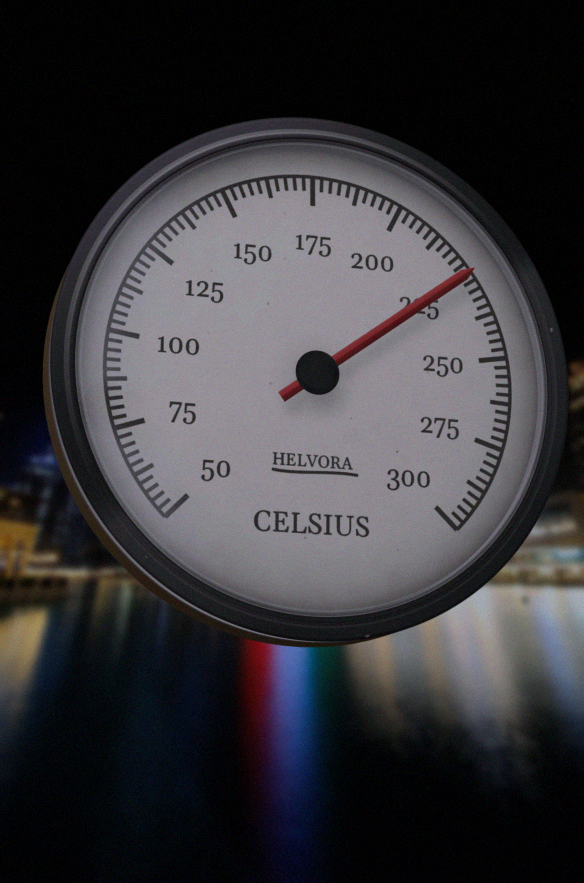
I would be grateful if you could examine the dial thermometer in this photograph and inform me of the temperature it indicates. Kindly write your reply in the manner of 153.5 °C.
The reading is 225 °C
